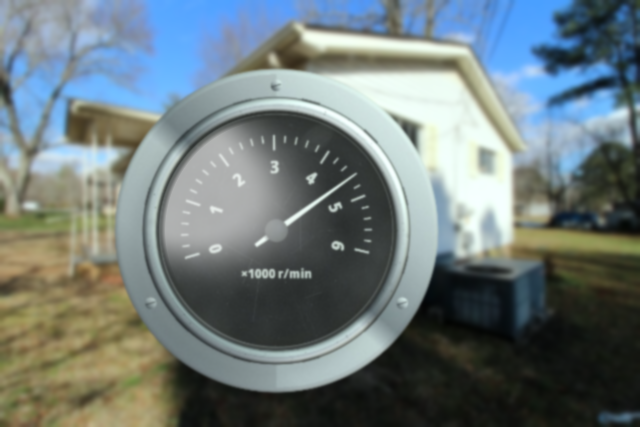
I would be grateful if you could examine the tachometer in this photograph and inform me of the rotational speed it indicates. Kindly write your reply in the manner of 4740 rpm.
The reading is 4600 rpm
